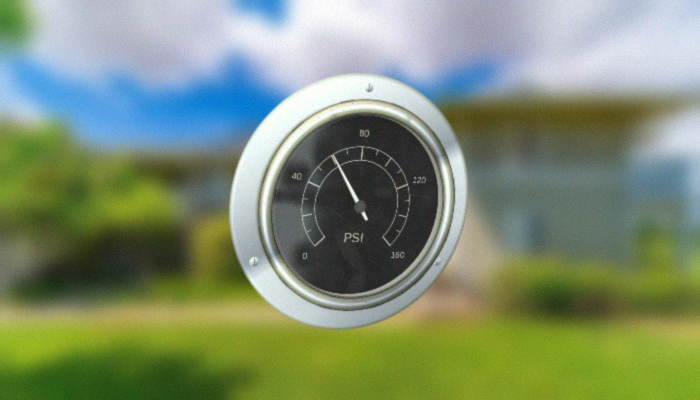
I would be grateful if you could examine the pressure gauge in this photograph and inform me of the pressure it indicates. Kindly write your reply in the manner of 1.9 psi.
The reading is 60 psi
